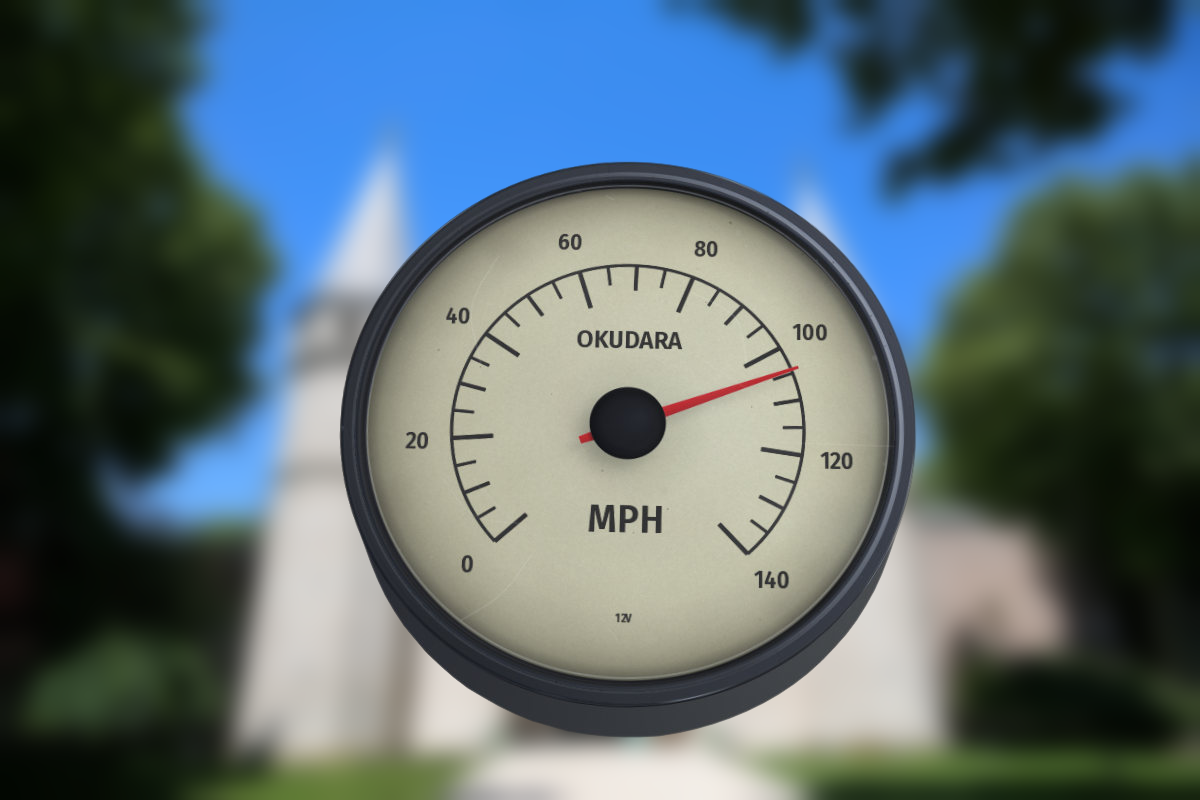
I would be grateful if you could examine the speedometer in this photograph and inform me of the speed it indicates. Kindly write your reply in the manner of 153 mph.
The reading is 105 mph
